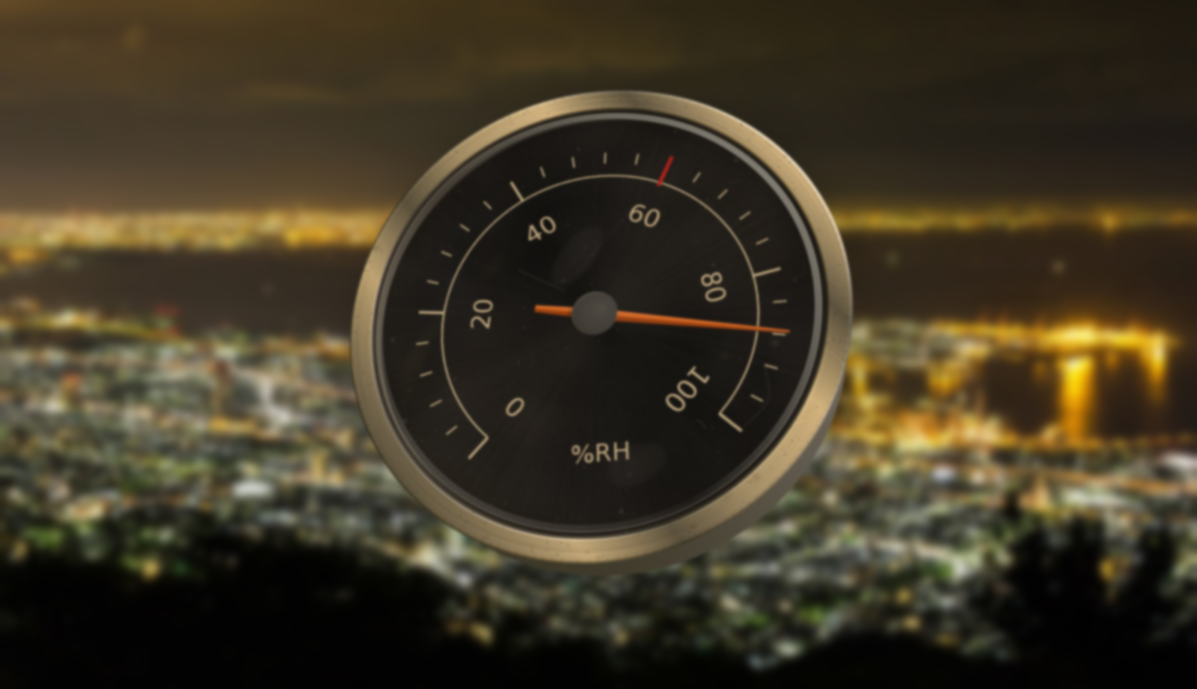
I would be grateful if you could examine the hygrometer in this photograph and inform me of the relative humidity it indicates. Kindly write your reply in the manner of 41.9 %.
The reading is 88 %
